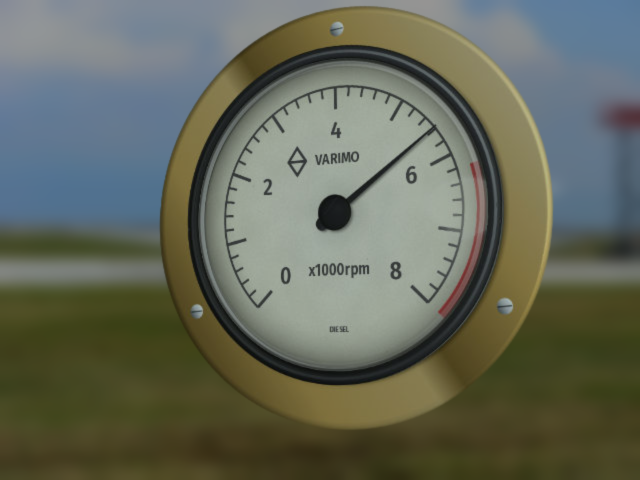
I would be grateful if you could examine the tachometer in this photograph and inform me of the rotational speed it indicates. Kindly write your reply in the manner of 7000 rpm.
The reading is 5600 rpm
